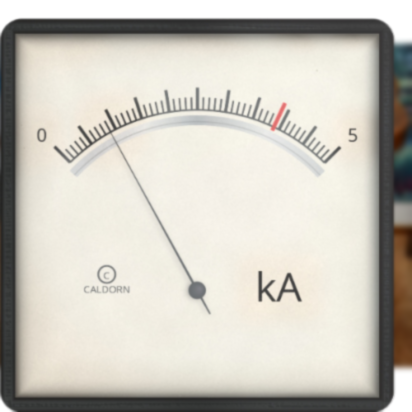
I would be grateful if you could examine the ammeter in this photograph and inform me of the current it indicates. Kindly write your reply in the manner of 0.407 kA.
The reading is 0.9 kA
